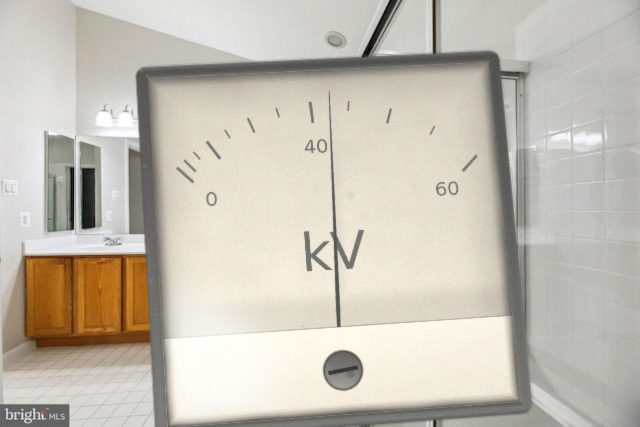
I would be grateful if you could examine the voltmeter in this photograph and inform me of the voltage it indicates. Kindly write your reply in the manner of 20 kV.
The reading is 42.5 kV
